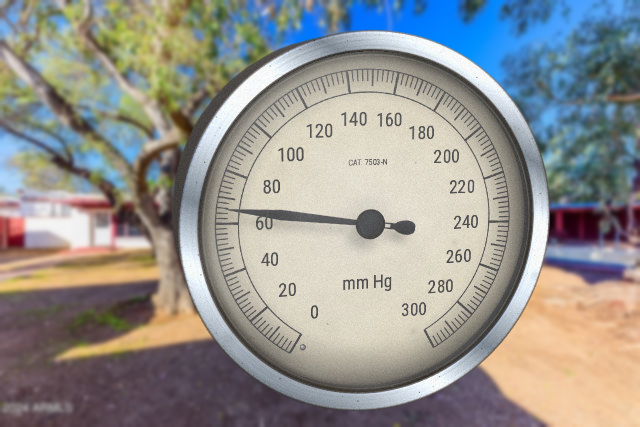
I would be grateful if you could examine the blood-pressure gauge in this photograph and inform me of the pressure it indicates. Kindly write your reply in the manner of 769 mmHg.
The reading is 66 mmHg
